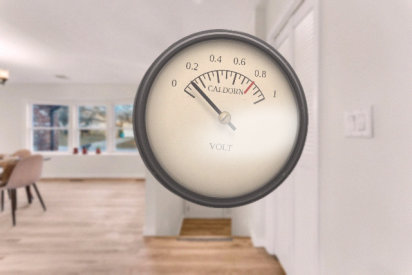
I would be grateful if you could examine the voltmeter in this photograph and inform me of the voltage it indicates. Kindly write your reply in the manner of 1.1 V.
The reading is 0.1 V
